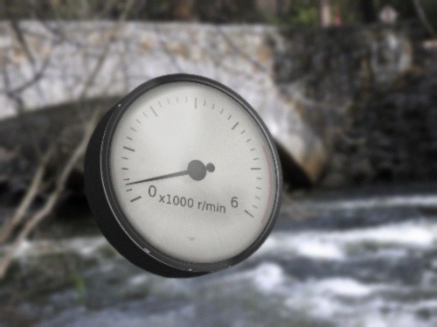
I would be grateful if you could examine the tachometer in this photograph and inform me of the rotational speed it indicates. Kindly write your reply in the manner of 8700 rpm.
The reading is 300 rpm
